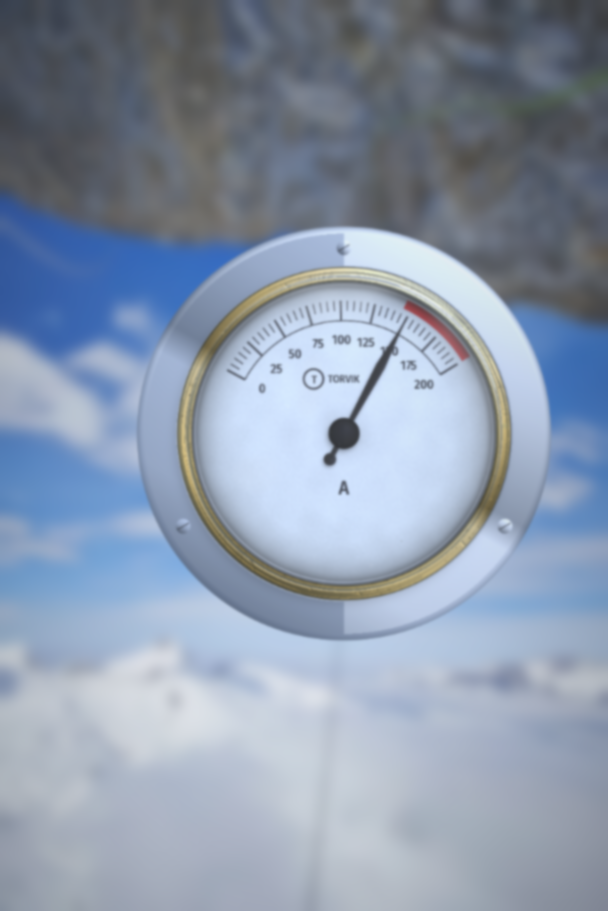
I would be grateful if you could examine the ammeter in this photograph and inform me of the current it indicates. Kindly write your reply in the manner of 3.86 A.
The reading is 150 A
